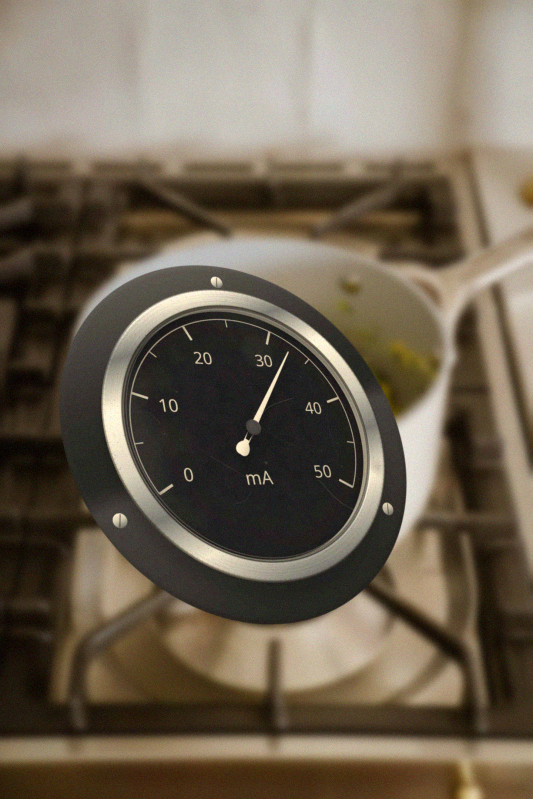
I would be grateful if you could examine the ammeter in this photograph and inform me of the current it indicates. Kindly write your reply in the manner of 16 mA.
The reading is 32.5 mA
